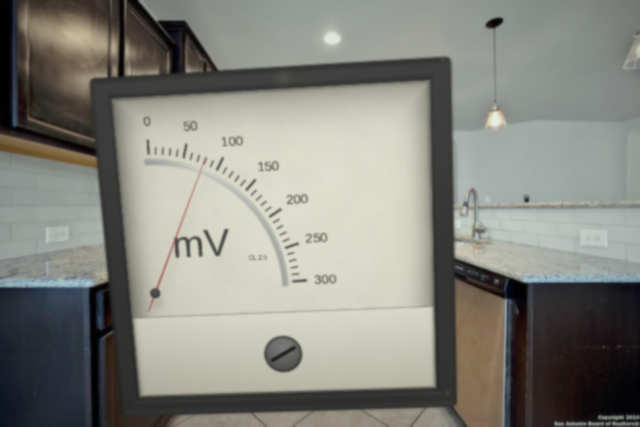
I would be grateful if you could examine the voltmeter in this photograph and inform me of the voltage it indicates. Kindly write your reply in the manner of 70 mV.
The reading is 80 mV
